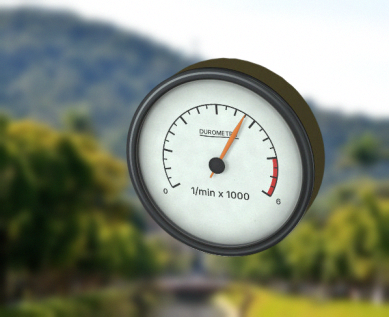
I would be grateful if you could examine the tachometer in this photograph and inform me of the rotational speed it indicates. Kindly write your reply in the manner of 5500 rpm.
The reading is 3750 rpm
